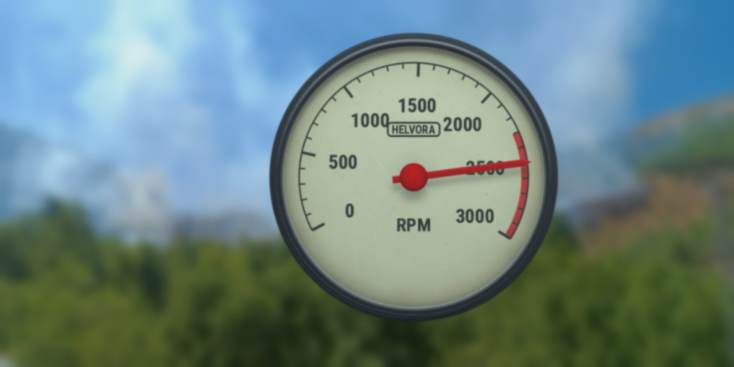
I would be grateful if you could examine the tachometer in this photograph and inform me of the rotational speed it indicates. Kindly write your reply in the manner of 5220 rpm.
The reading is 2500 rpm
